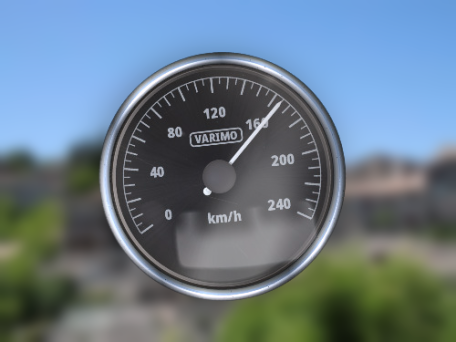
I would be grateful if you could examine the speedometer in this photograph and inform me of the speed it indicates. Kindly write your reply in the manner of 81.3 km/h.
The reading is 165 km/h
